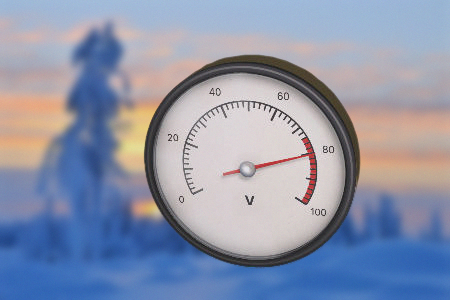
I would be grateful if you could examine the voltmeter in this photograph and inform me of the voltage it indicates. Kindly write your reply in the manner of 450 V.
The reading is 80 V
